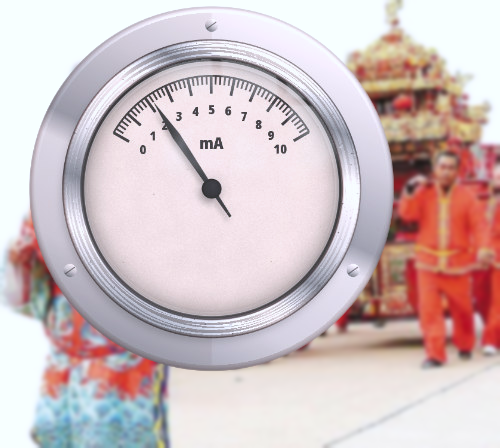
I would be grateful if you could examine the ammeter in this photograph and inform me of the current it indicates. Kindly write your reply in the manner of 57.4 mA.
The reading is 2.2 mA
